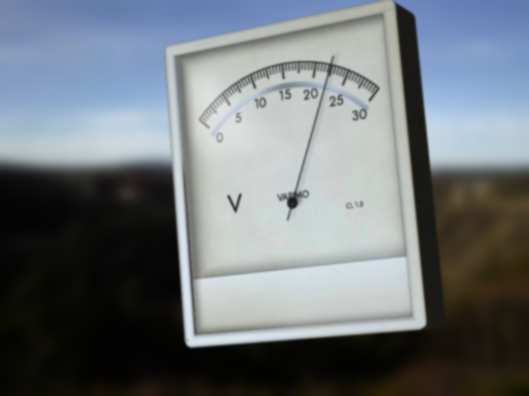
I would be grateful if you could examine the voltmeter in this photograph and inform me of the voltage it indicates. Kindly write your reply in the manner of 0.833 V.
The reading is 22.5 V
